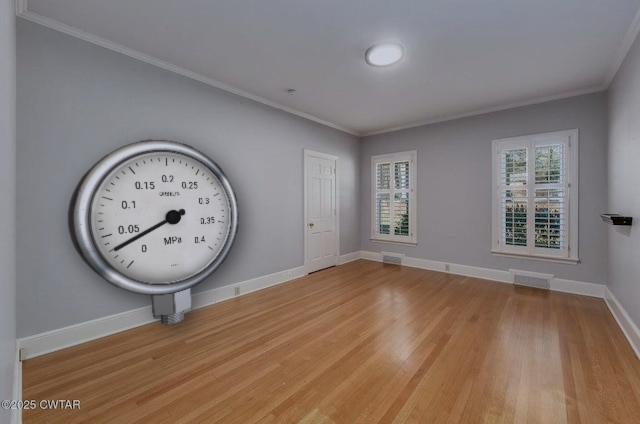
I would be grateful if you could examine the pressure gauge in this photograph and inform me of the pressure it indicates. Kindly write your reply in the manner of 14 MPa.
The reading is 0.03 MPa
